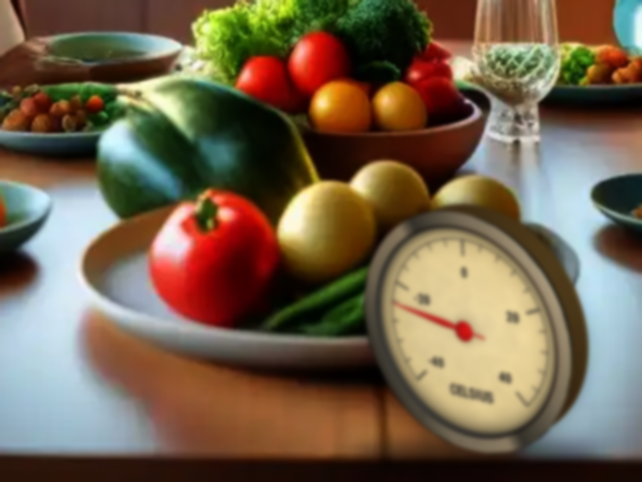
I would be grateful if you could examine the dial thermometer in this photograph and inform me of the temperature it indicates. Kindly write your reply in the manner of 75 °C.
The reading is -24 °C
